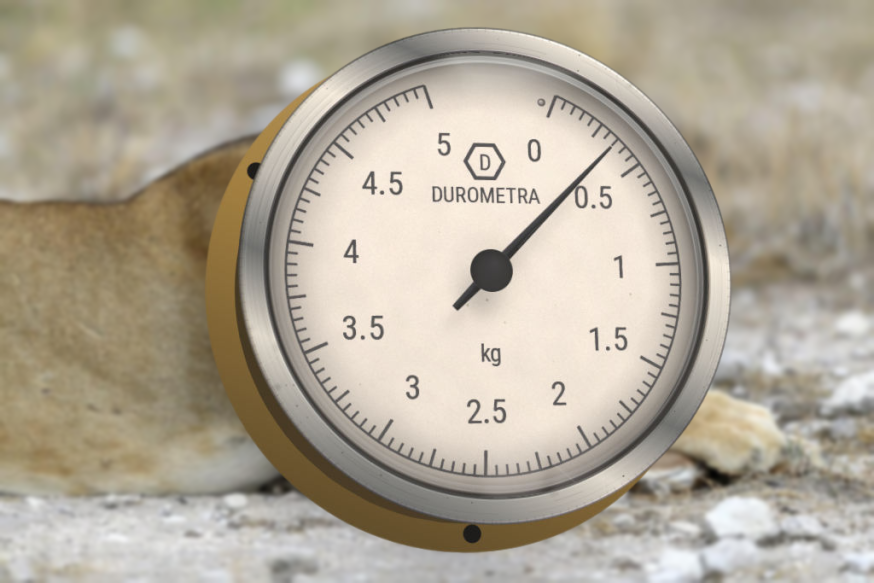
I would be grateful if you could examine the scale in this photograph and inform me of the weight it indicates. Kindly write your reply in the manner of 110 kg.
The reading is 0.35 kg
